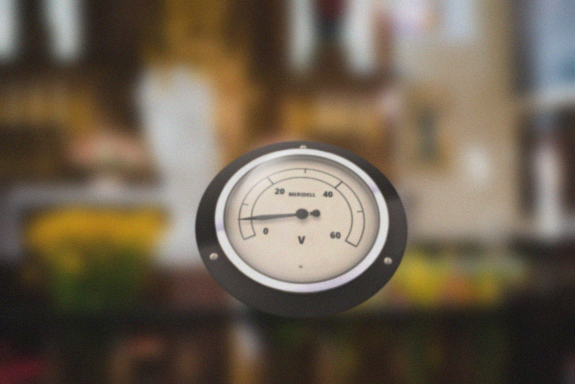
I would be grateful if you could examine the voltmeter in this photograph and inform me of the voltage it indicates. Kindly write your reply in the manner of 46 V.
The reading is 5 V
